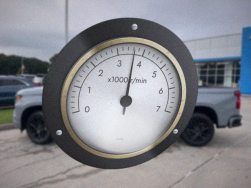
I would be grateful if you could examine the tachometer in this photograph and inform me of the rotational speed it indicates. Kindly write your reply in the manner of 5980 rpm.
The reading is 3600 rpm
